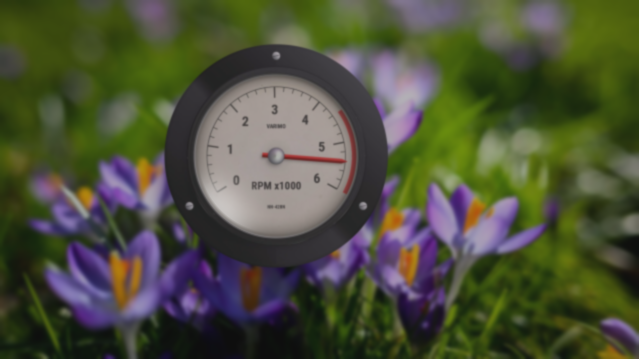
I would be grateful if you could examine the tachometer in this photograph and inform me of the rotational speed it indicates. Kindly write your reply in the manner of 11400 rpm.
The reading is 5400 rpm
